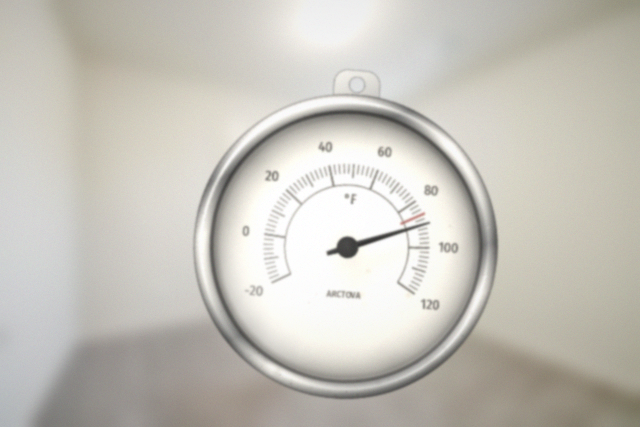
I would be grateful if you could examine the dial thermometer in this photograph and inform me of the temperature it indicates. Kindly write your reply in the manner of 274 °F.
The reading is 90 °F
